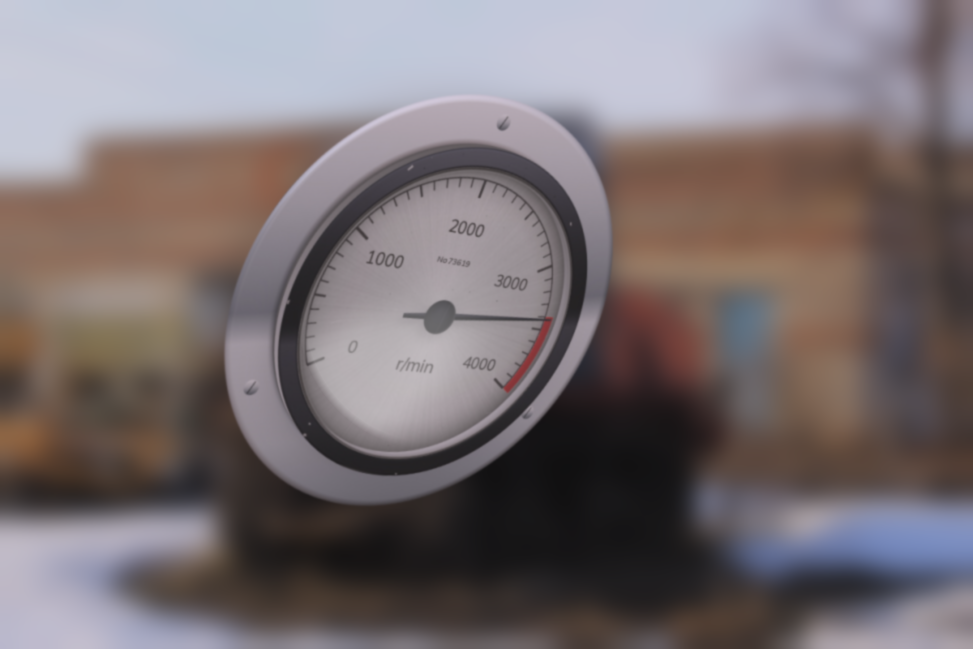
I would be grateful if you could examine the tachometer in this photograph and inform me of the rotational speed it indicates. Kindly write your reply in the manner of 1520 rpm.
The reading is 3400 rpm
